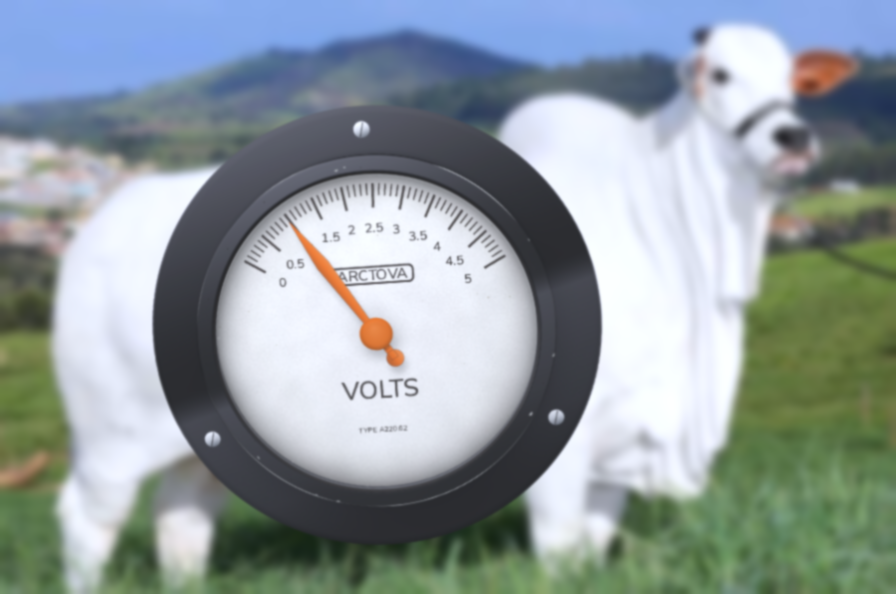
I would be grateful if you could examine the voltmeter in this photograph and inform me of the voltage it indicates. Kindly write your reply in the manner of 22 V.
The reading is 1 V
